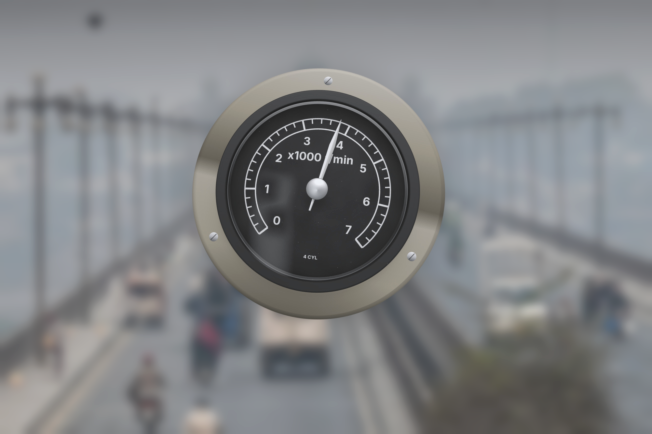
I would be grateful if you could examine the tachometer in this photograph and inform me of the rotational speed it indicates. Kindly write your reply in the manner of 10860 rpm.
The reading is 3800 rpm
